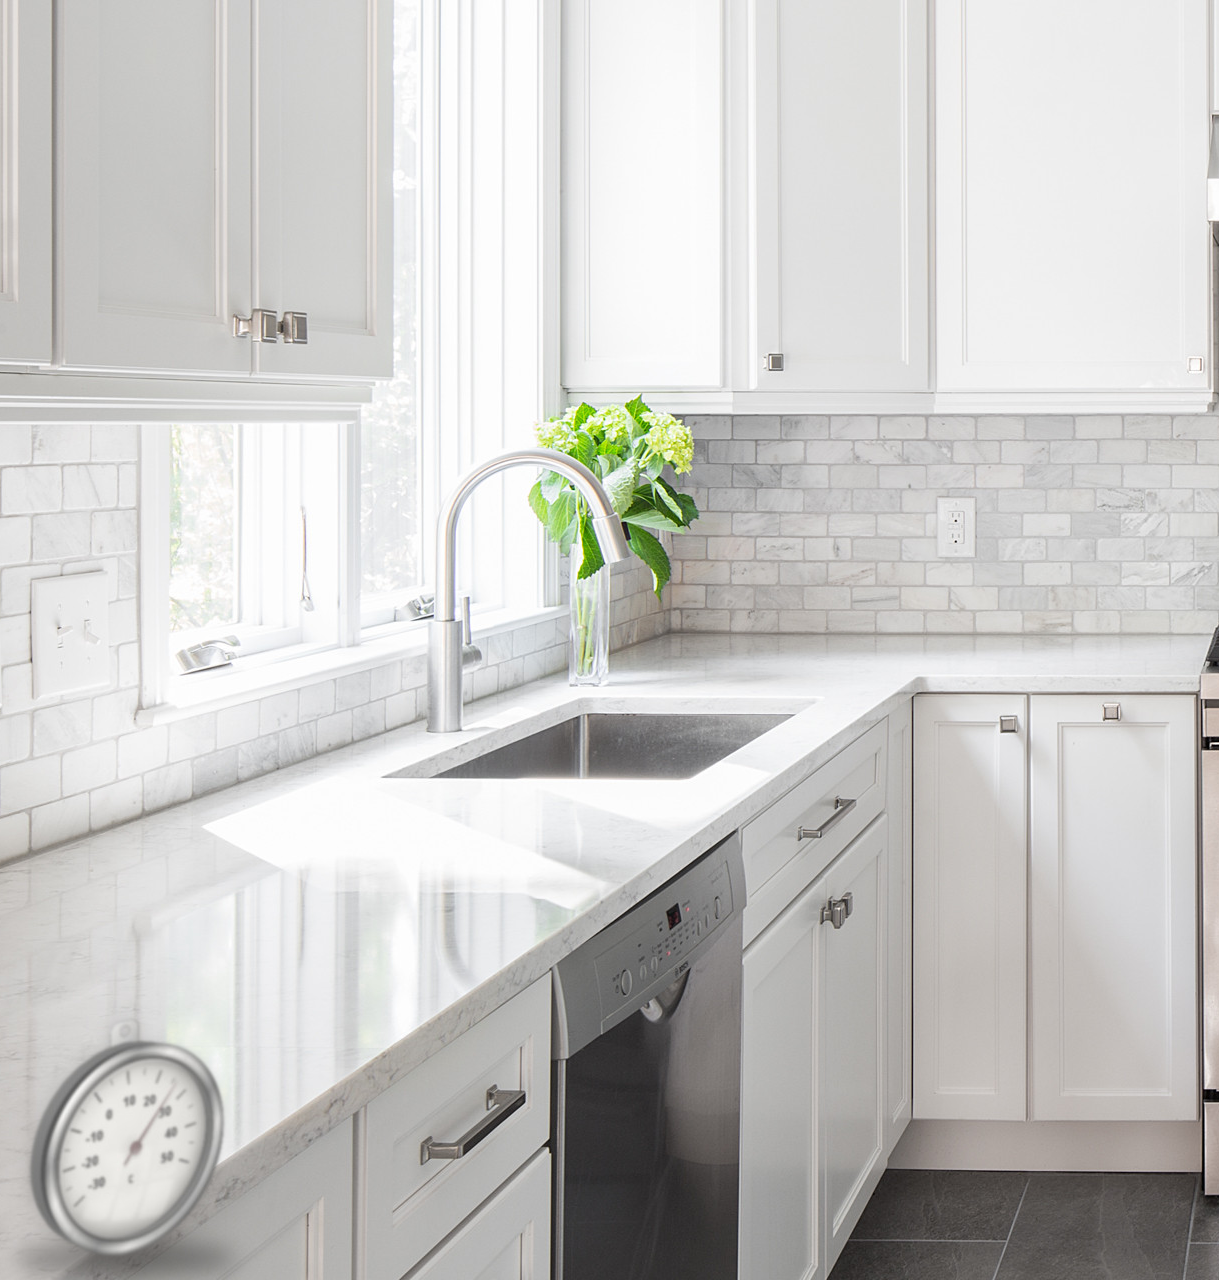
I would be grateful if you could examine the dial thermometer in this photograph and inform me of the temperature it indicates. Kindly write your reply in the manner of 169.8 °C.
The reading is 25 °C
